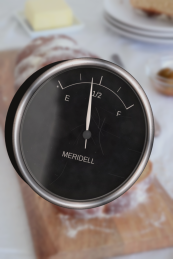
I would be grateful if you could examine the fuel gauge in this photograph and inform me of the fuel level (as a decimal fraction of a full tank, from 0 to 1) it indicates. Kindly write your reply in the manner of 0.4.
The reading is 0.375
